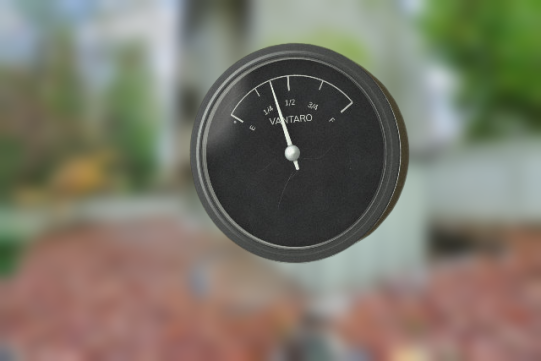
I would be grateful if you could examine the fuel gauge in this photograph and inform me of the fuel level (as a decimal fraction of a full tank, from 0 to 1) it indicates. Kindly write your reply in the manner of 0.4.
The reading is 0.375
